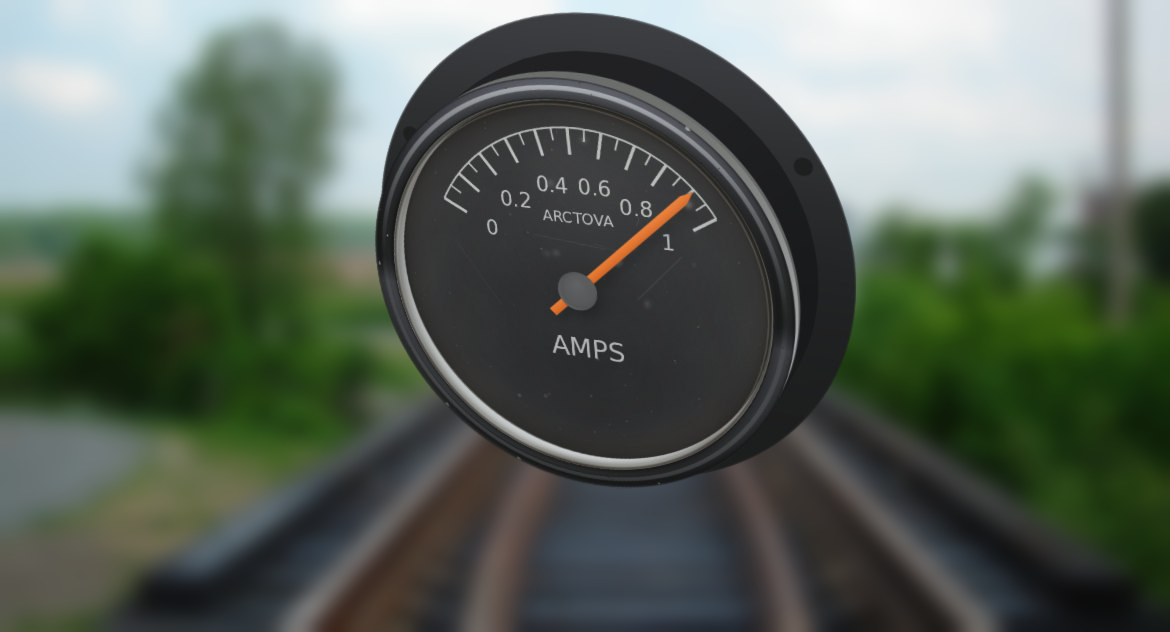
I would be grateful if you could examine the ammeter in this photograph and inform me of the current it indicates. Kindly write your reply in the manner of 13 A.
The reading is 0.9 A
